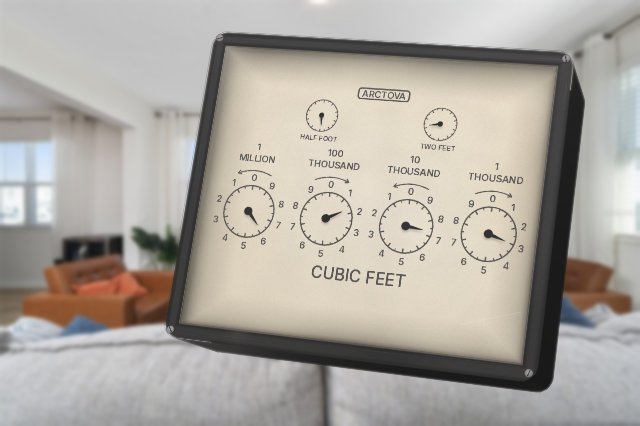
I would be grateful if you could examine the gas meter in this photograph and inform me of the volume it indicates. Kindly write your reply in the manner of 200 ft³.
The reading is 617300 ft³
